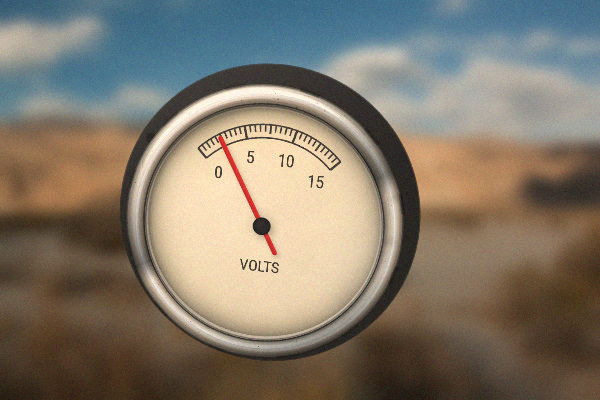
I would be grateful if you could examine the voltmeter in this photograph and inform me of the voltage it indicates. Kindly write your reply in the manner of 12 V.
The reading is 2.5 V
